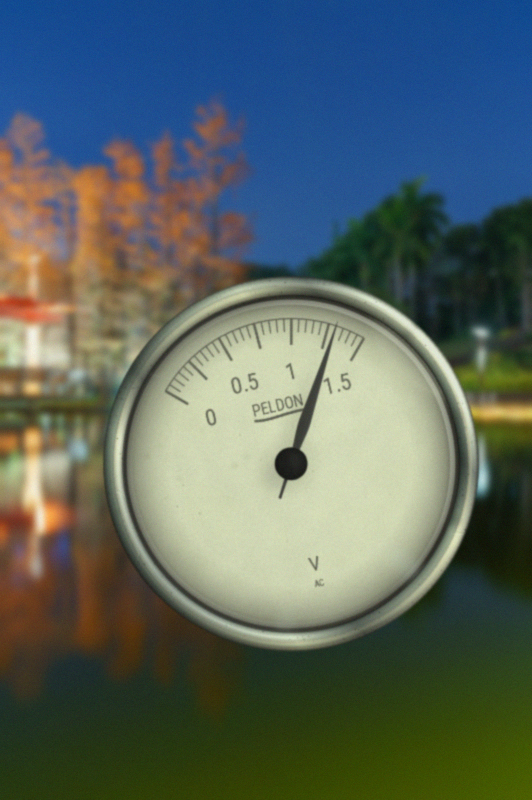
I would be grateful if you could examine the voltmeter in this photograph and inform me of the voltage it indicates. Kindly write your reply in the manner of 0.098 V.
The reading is 1.3 V
